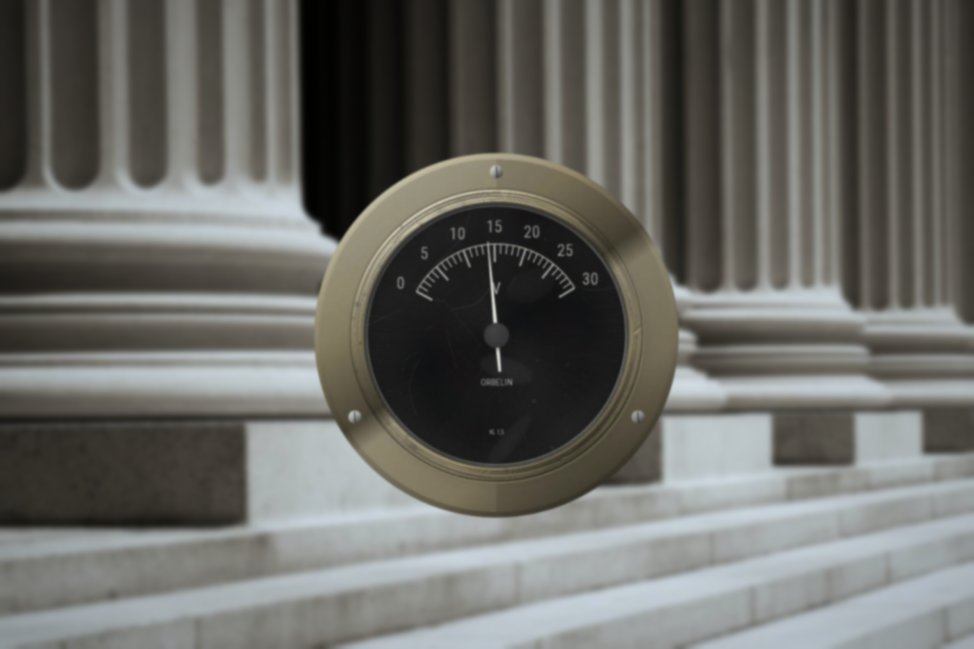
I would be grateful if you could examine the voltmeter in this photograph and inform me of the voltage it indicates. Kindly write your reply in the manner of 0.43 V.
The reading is 14 V
